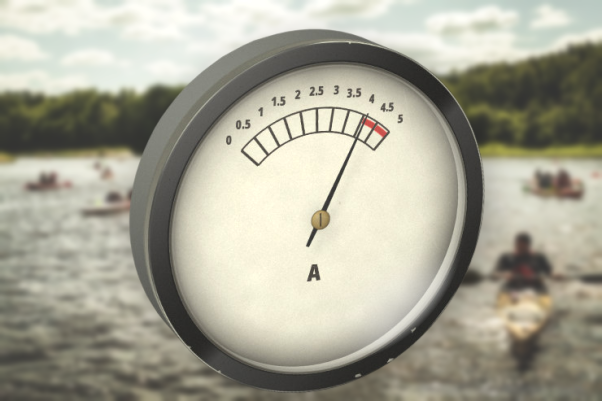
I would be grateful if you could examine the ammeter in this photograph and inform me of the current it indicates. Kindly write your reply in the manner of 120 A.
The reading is 4 A
